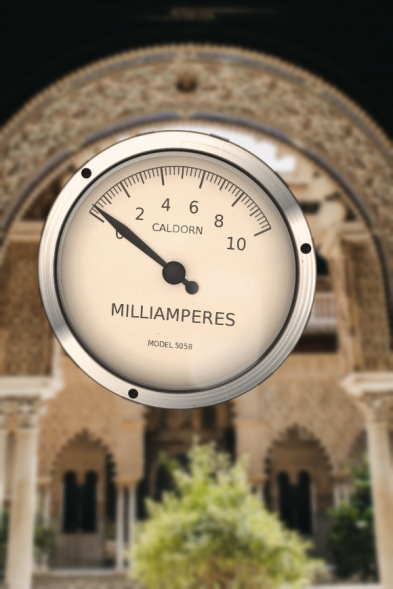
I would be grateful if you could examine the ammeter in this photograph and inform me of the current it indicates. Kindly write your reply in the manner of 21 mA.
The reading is 0.4 mA
